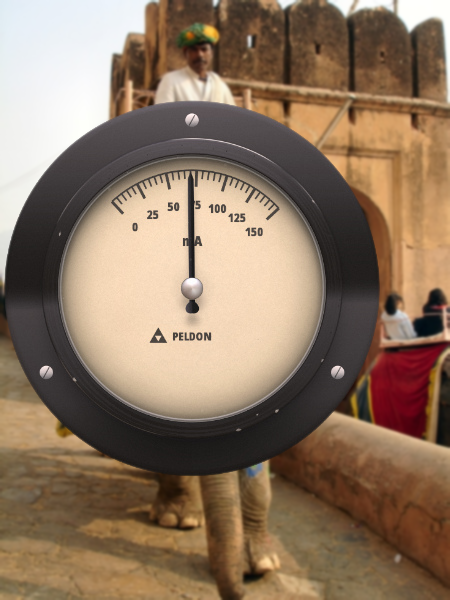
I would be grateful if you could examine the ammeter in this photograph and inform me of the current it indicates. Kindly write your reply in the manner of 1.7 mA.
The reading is 70 mA
